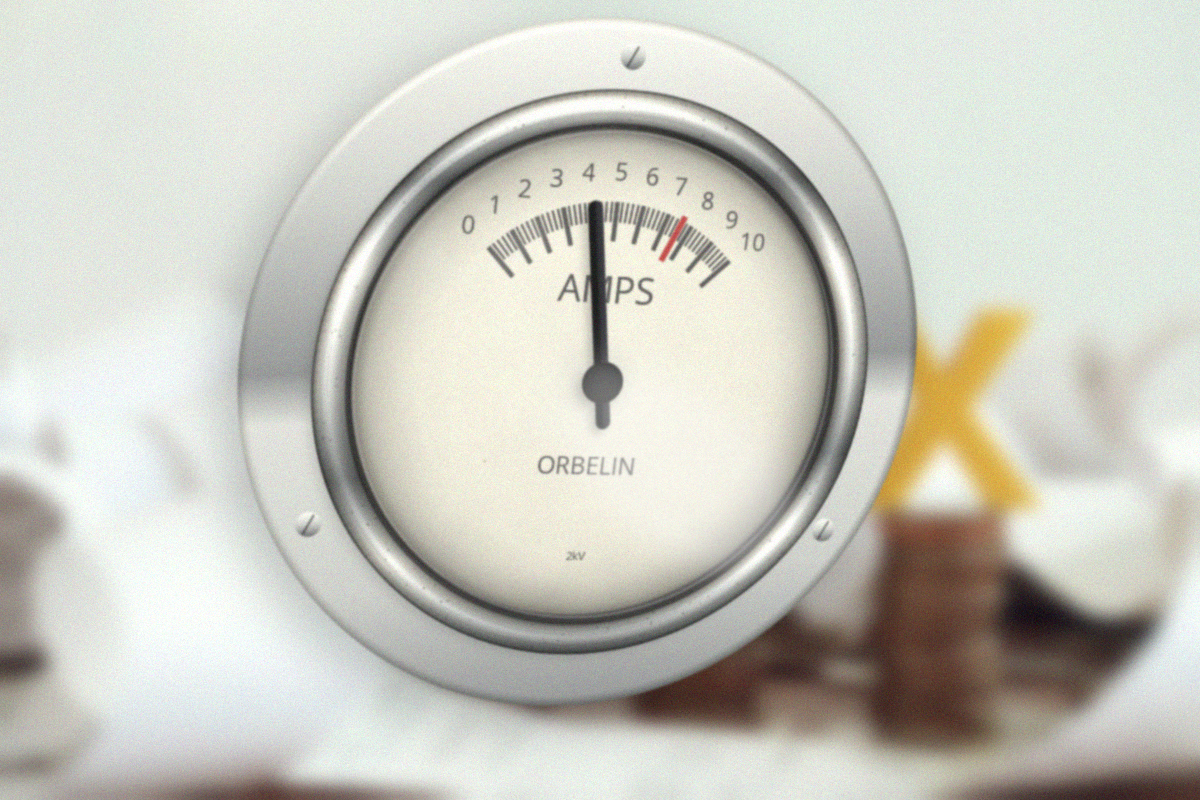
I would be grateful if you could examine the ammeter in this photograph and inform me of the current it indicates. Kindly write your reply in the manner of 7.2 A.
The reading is 4 A
